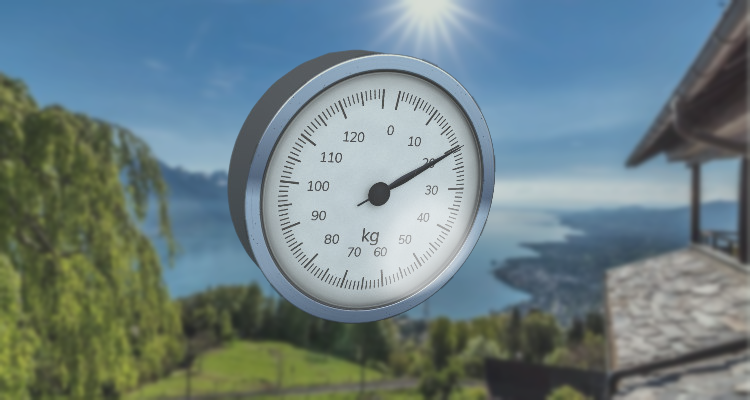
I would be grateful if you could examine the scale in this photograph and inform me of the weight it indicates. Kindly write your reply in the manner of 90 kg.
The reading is 20 kg
